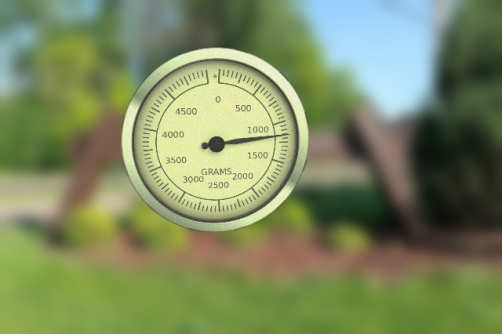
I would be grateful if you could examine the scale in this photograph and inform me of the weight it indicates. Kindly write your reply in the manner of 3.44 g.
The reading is 1150 g
